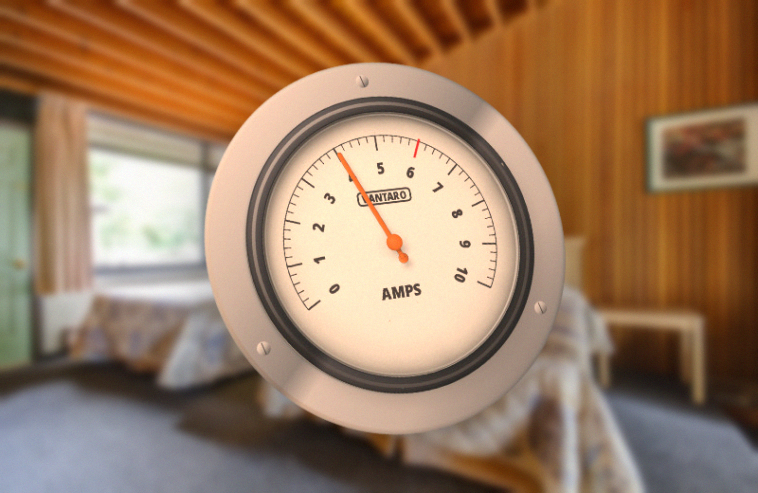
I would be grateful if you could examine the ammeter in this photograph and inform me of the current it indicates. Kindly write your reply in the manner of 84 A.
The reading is 4 A
